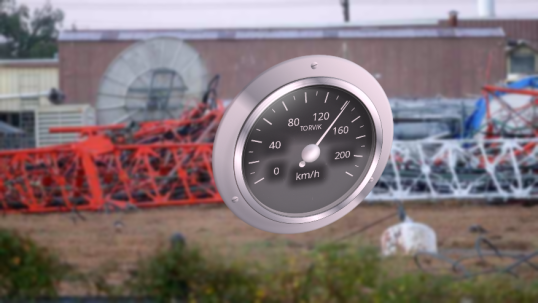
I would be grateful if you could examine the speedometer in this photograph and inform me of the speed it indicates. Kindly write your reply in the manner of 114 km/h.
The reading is 140 km/h
